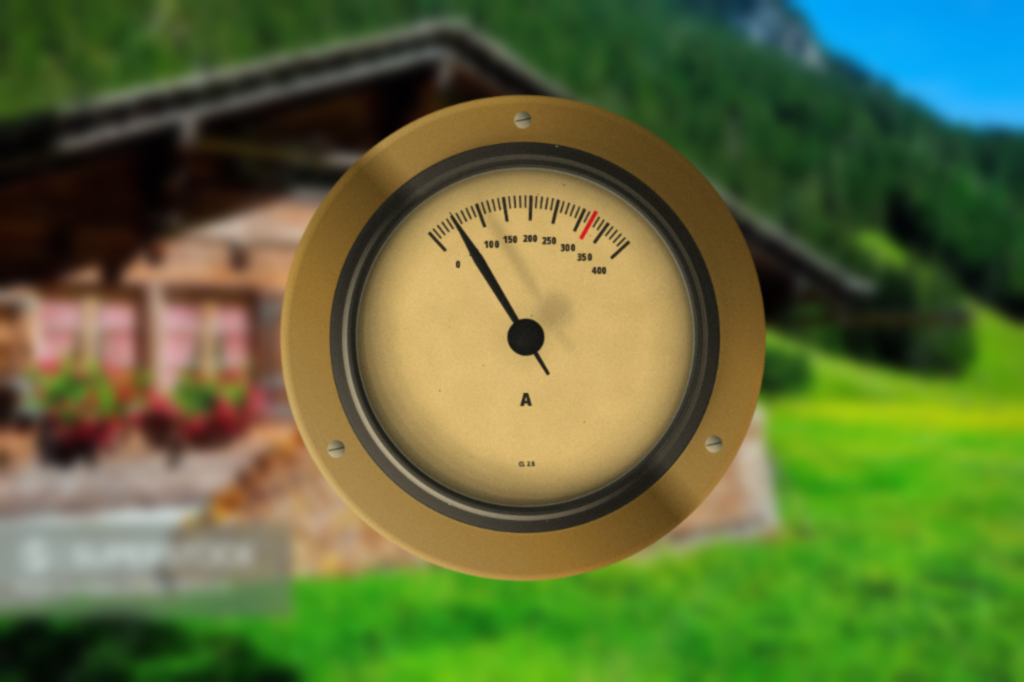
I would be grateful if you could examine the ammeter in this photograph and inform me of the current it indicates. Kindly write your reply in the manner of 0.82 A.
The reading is 50 A
